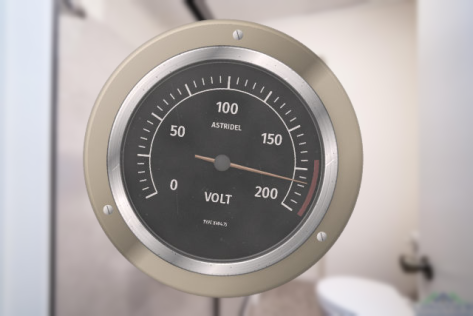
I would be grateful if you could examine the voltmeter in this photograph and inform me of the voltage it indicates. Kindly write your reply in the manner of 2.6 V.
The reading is 182.5 V
